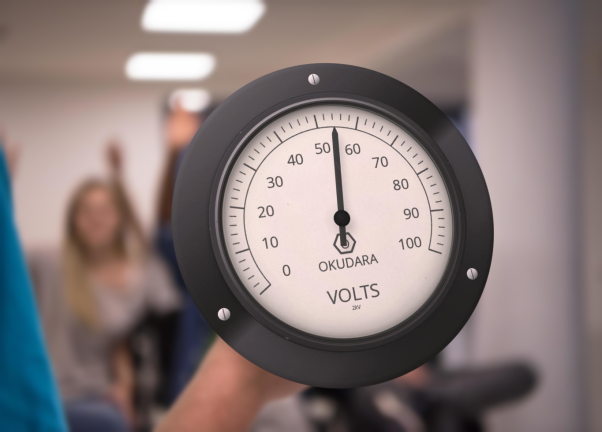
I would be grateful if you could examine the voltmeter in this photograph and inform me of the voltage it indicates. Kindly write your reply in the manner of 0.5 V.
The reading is 54 V
